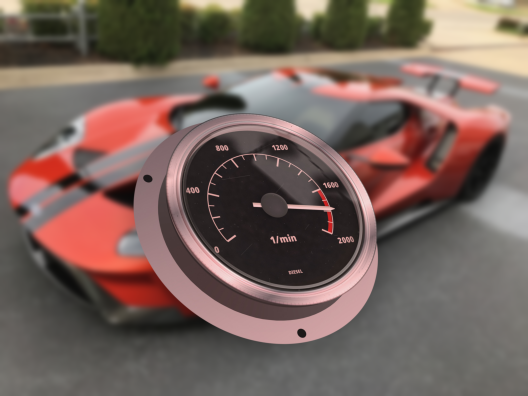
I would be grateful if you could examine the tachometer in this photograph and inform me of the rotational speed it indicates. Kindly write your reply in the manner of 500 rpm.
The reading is 1800 rpm
